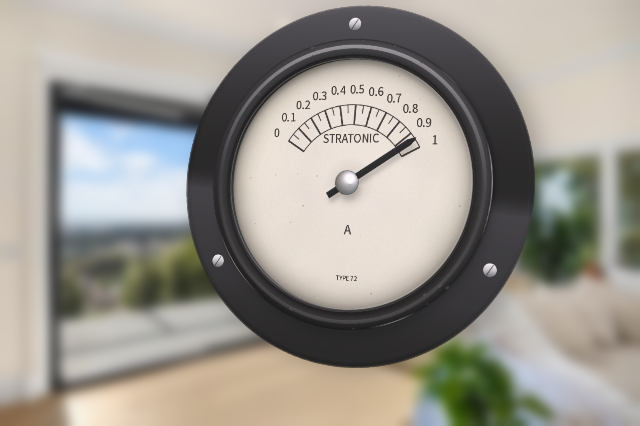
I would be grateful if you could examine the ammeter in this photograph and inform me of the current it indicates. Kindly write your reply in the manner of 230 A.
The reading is 0.95 A
